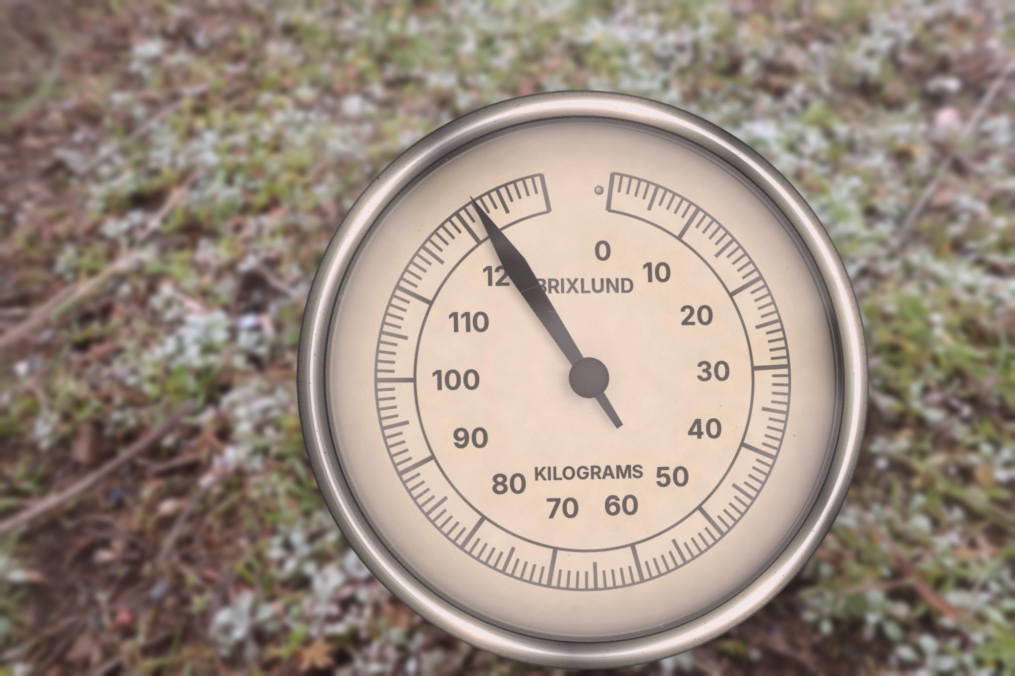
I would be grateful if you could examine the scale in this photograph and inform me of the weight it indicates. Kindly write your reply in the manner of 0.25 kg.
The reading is 122 kg
